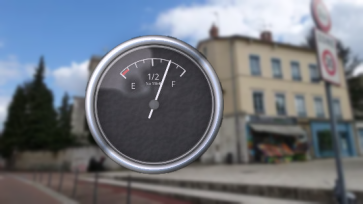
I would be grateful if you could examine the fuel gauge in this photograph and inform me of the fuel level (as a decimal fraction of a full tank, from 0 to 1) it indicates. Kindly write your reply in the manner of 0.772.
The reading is 0.75
